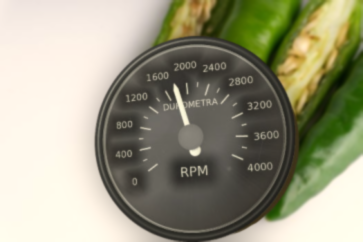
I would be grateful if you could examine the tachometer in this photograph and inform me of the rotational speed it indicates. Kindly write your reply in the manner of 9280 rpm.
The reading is 1800 rpm
